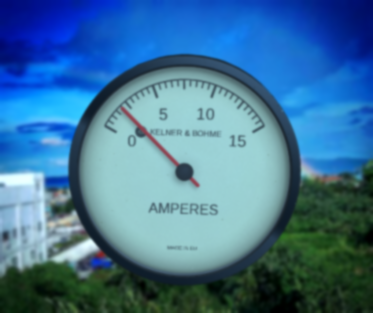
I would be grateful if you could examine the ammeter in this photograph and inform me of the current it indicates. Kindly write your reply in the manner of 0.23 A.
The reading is 2 A
